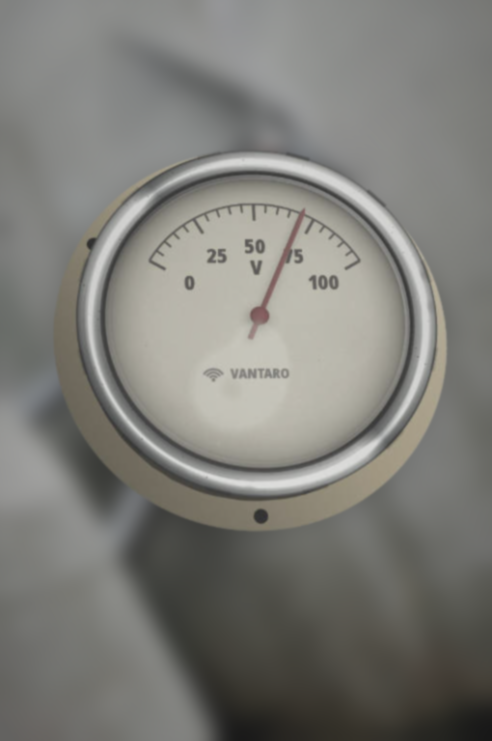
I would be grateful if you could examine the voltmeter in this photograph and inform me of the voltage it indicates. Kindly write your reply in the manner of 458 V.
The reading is 70 V
